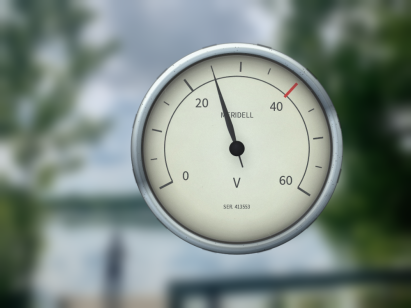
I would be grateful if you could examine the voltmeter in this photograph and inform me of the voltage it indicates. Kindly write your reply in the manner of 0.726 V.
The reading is 25 V
